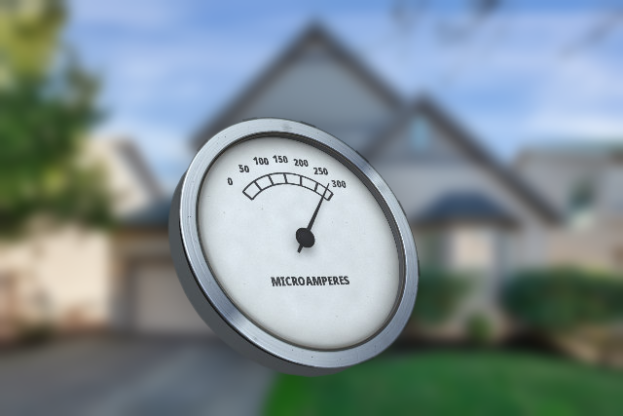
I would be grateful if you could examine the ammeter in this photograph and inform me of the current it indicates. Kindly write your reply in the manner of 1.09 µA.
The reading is 275 µA
